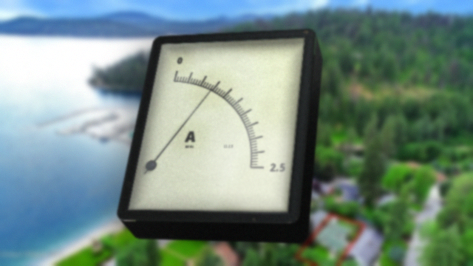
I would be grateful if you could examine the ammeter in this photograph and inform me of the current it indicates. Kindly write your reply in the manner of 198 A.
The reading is 0.75 A
